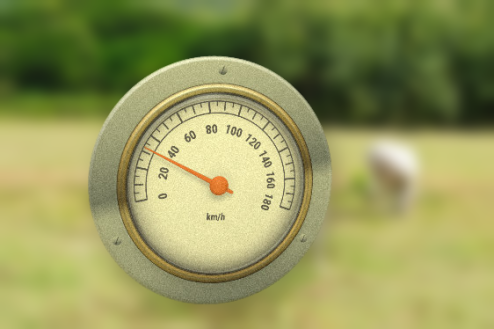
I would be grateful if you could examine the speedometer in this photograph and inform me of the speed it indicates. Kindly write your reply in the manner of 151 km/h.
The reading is 32.5 km/h
